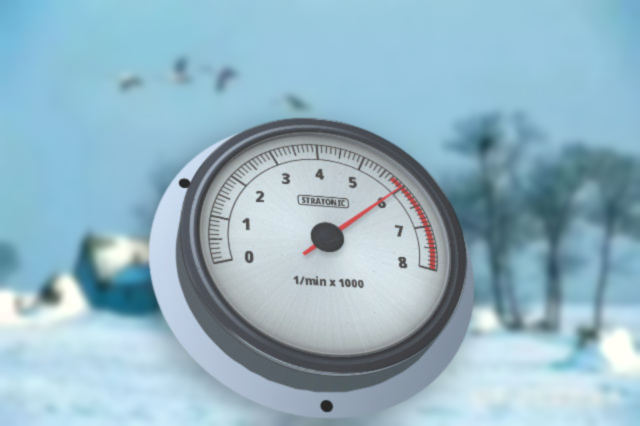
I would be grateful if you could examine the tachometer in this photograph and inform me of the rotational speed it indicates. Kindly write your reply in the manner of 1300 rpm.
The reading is 6000 rpm
